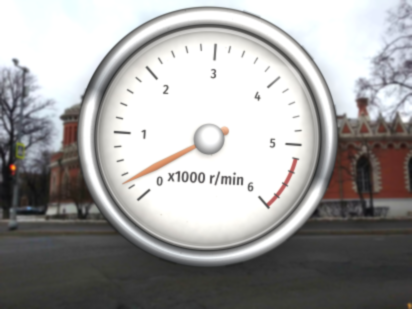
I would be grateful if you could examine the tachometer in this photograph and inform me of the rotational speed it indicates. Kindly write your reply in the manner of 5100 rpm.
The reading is 300 rpm
